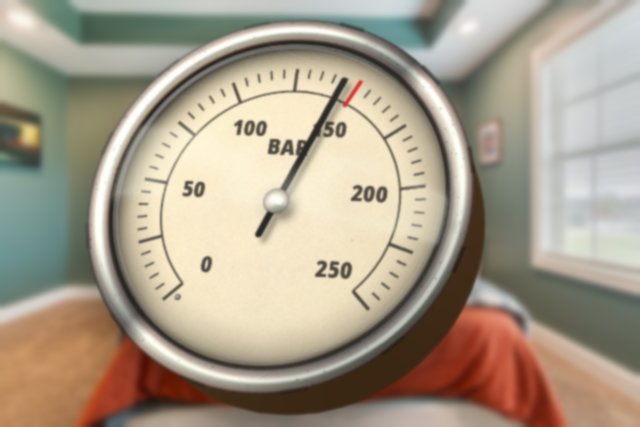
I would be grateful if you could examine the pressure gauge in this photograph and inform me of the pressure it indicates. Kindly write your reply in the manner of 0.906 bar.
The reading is 145 bar
